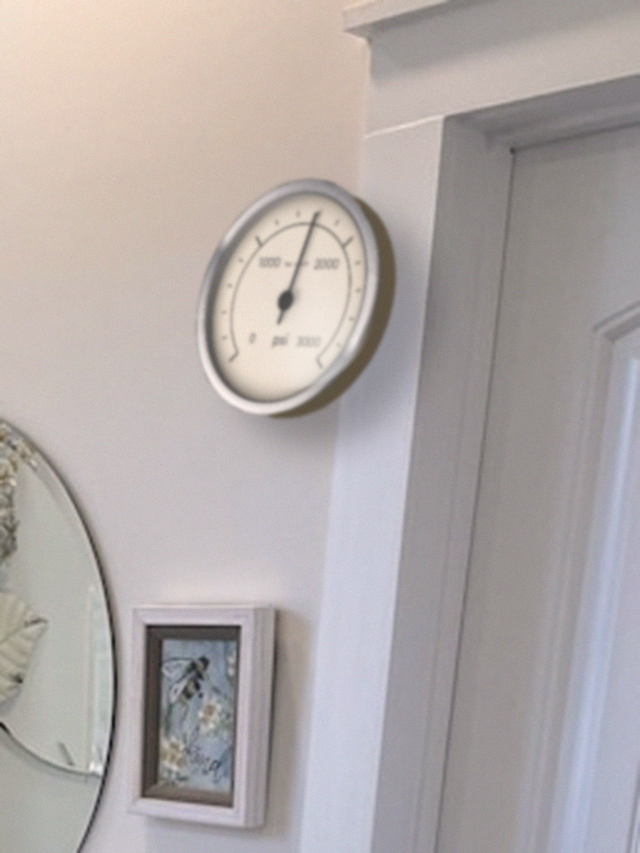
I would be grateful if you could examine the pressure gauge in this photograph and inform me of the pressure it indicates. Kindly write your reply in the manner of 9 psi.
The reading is 1600 psi
